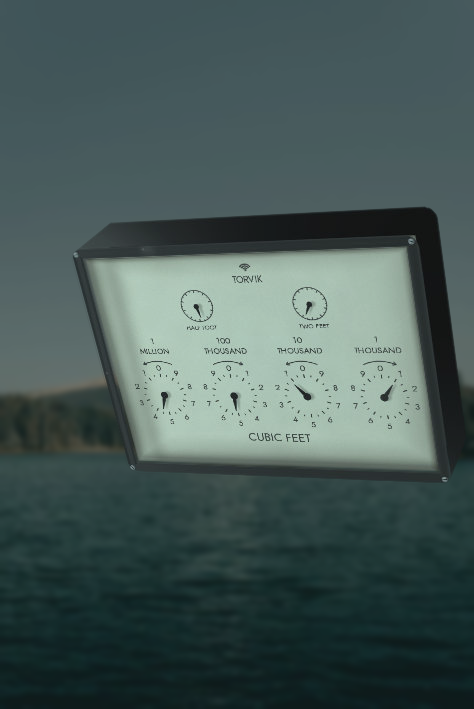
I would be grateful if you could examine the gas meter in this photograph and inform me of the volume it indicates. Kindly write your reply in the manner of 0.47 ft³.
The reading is 451100 ft³
